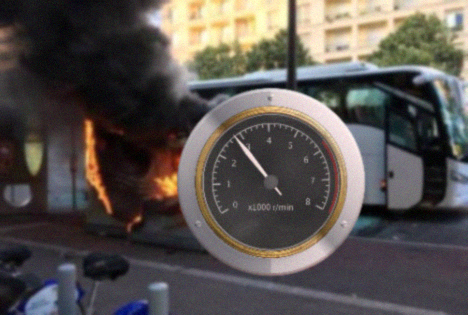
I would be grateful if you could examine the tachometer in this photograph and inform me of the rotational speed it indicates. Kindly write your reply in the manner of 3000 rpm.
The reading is 2800 rpm
